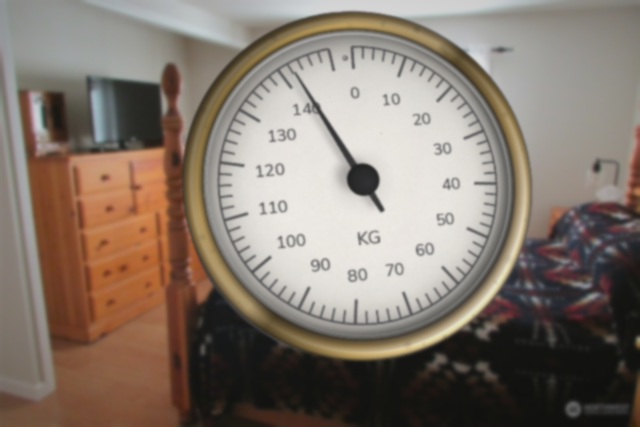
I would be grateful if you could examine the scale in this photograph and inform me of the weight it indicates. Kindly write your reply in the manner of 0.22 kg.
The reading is 142 kg
